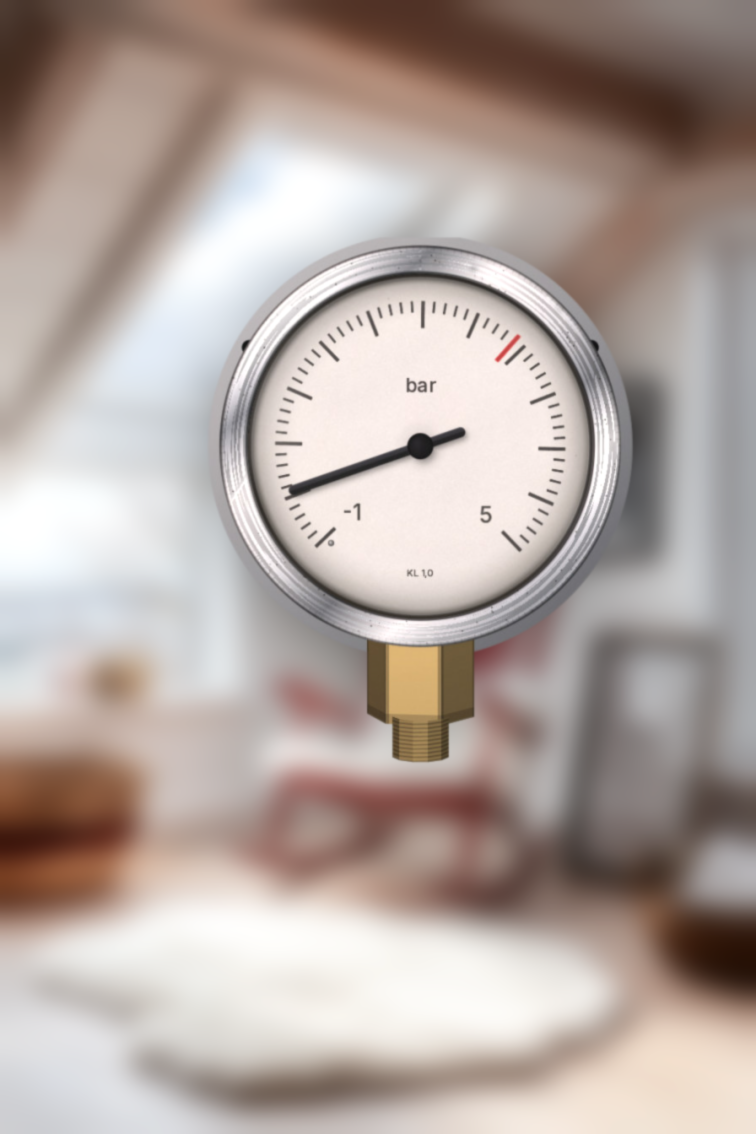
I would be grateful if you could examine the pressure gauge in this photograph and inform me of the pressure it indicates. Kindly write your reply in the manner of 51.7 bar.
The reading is -0.45 bar
